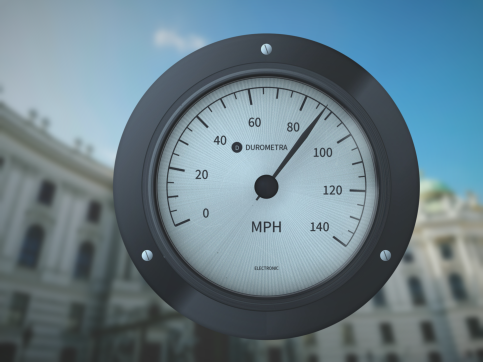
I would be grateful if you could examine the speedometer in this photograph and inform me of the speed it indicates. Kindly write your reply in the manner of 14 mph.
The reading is 87.5 mph
